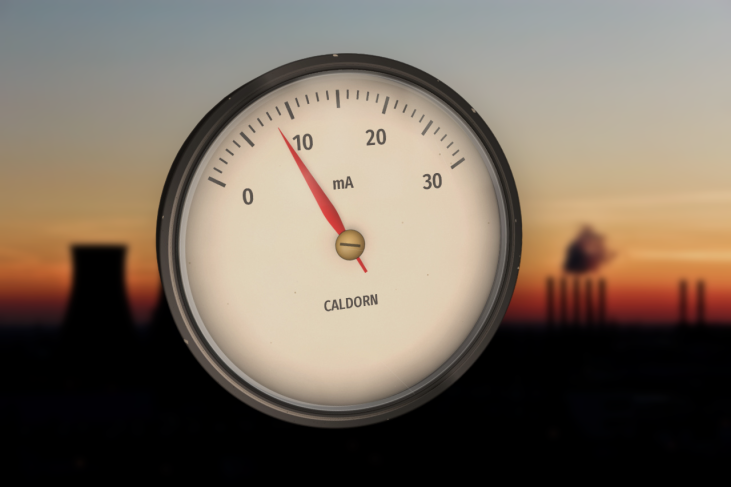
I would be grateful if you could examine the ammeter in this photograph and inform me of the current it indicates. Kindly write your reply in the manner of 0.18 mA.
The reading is 8 mA
